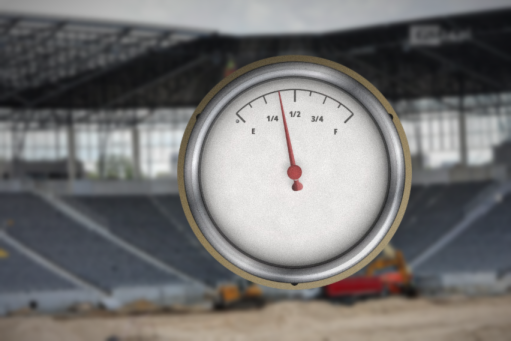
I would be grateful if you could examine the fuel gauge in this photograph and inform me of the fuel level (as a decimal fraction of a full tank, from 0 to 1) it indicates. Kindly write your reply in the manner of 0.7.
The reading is 0.375
